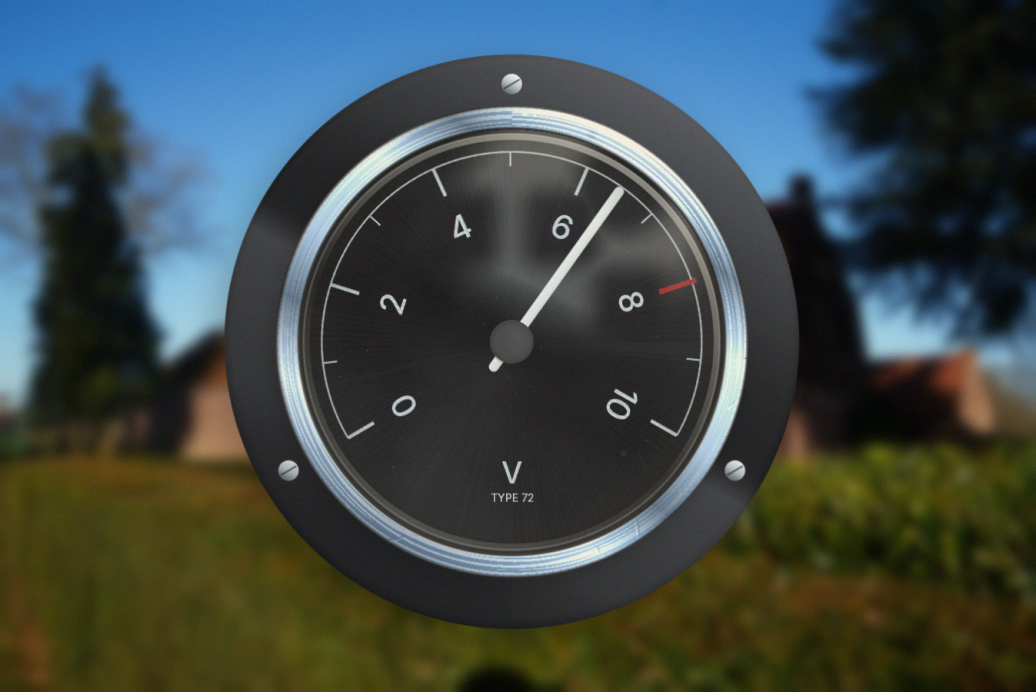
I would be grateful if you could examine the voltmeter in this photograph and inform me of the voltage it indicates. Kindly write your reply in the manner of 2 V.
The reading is 6.5 V
